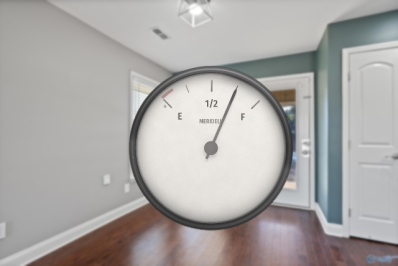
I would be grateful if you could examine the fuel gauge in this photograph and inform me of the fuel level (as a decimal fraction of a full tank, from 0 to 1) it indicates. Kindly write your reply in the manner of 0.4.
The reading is 0.75
